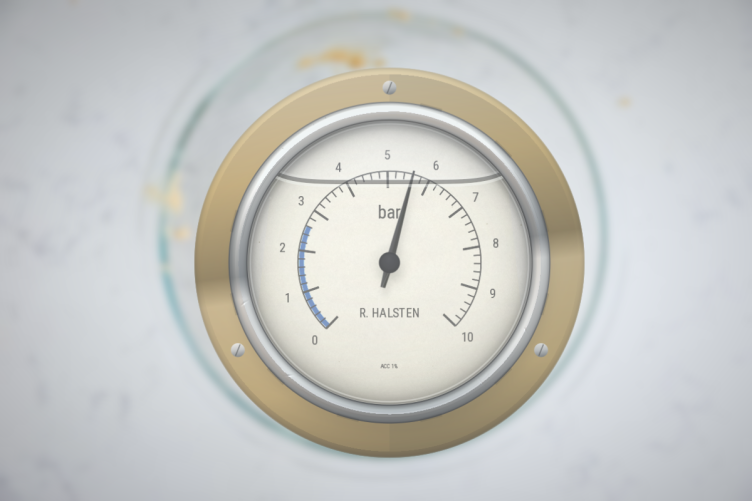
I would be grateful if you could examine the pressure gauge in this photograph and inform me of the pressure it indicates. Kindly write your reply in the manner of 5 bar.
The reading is 5.6 bar
